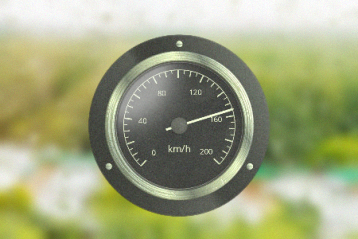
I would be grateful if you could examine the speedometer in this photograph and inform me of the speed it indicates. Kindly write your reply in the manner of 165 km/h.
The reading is 155 km/h
